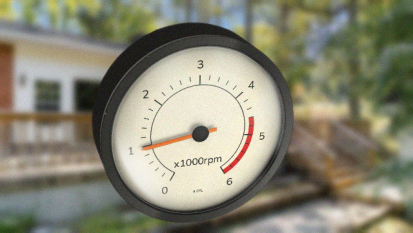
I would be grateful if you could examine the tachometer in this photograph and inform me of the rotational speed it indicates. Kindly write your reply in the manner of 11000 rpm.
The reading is 1000 rpm
